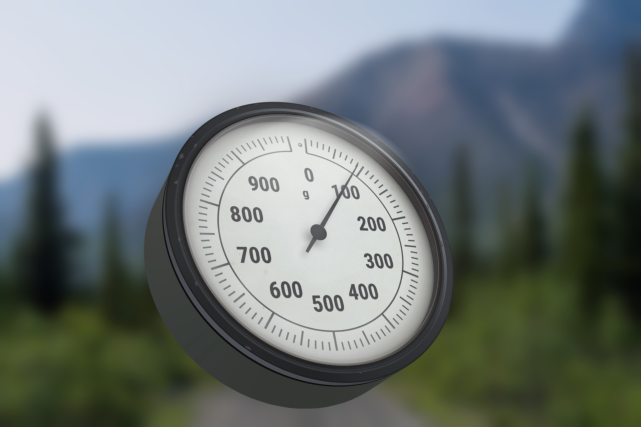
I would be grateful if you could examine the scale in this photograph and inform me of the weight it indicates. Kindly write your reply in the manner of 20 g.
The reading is 90 g
